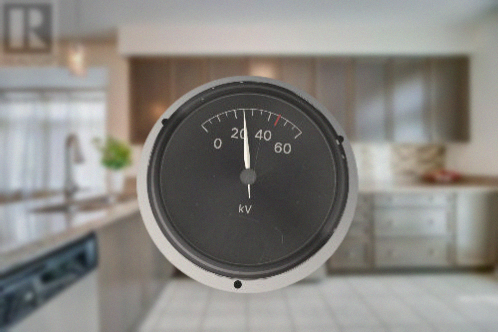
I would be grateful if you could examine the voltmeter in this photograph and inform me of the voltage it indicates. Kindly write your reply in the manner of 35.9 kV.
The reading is 25 kV
